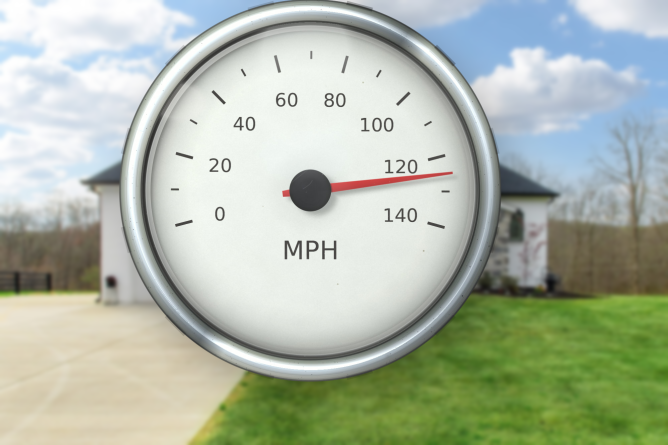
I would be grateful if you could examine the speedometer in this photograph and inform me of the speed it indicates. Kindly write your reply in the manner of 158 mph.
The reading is 125 mph
